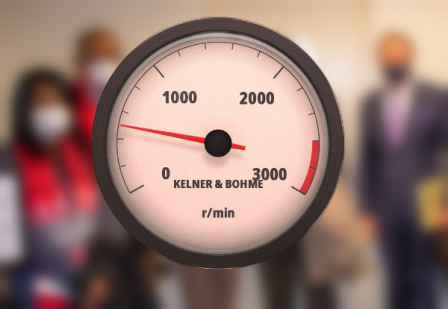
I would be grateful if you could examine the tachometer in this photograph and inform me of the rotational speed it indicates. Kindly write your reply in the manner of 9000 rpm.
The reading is 500 rpm
